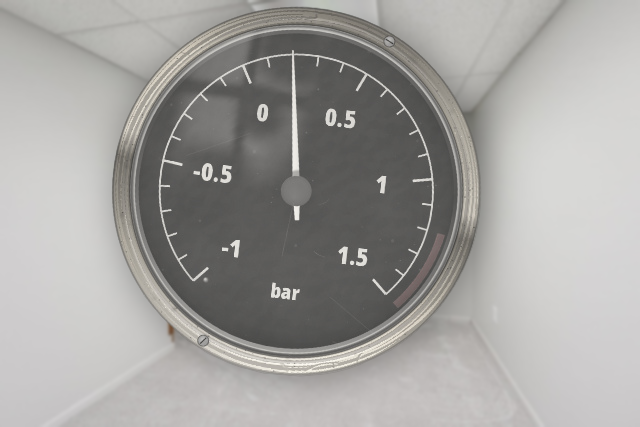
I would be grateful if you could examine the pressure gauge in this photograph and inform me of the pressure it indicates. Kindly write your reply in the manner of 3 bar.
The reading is 0.2 bar
